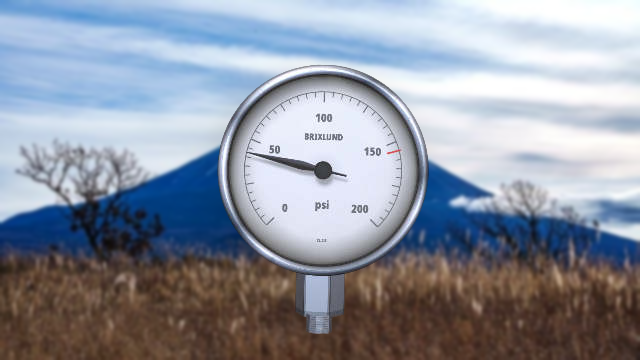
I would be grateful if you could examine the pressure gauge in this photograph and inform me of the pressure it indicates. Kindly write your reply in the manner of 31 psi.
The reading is 42.5 psi
